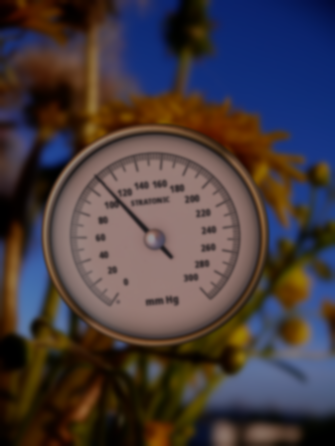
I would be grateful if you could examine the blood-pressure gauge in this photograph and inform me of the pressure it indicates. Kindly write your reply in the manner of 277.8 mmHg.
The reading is 110 mmHg
